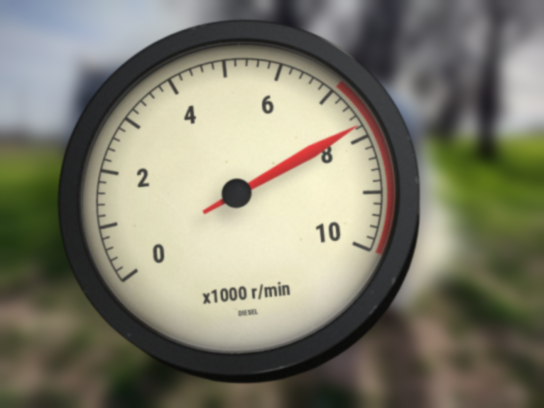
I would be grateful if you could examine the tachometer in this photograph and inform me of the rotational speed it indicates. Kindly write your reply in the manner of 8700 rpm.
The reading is 7800 rpm
